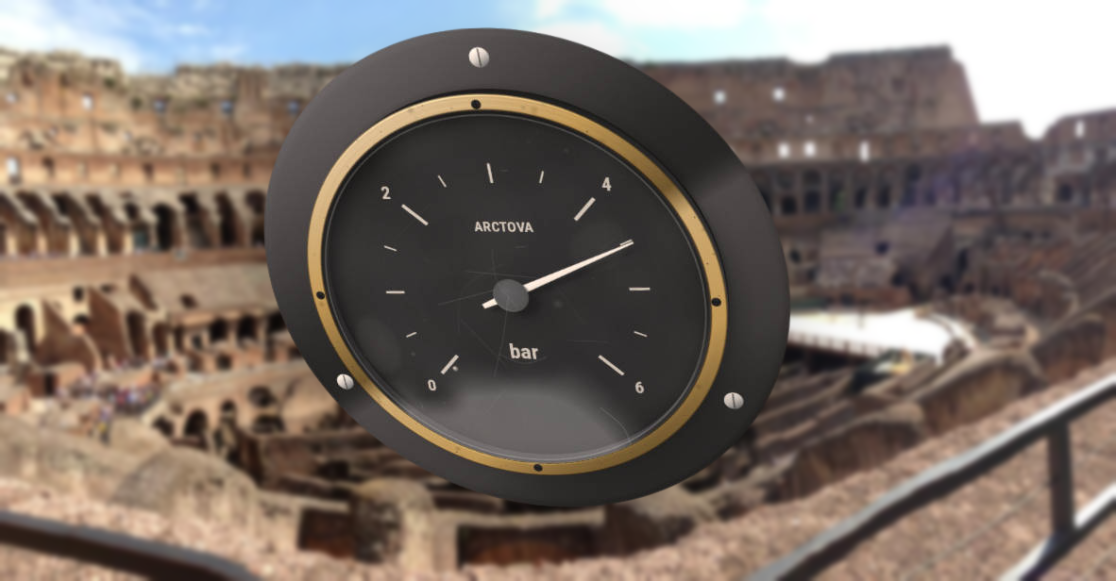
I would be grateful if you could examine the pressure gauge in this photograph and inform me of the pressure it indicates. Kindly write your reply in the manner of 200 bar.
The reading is 4.5 bar
